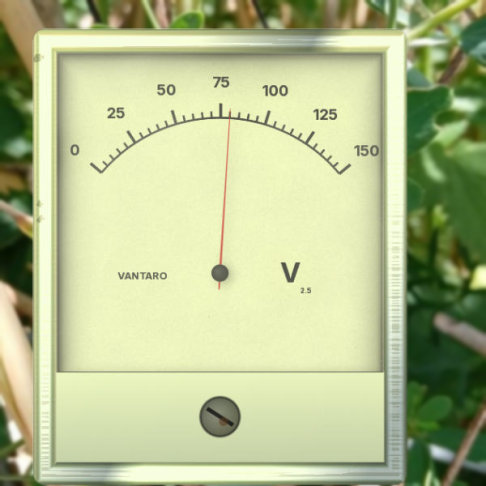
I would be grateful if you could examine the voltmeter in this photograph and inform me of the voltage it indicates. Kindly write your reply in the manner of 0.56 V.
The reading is 80 V
